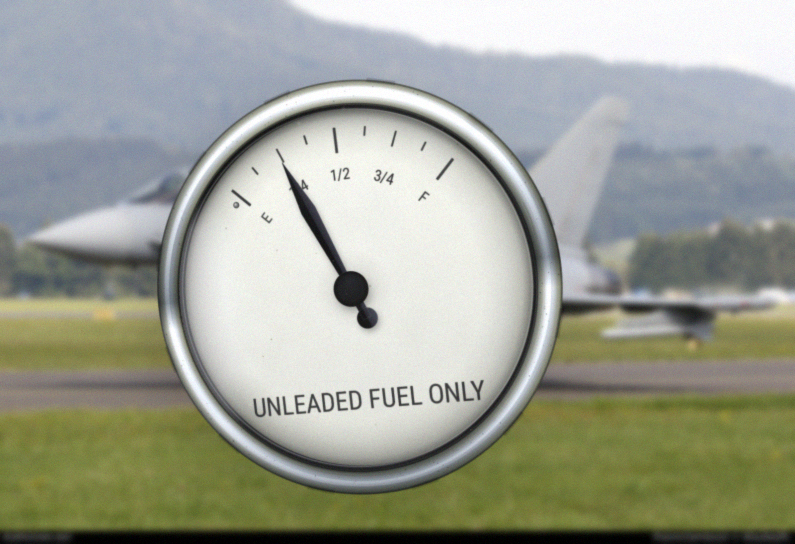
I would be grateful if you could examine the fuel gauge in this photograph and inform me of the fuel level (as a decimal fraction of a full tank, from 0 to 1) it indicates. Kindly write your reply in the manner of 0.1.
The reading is 0.25
